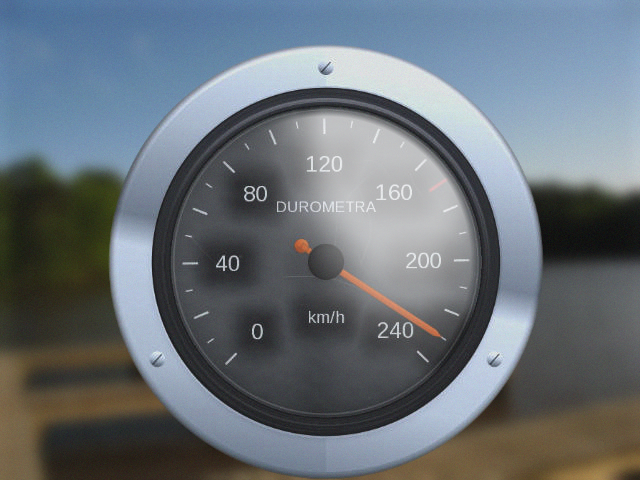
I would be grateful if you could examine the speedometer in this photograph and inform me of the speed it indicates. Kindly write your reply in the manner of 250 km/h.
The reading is 230 km/h
